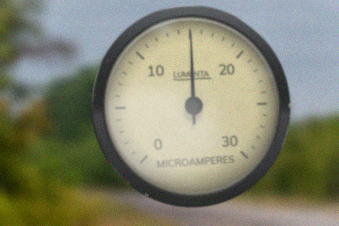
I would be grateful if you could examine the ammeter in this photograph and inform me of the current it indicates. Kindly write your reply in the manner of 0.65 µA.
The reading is 15 µA
